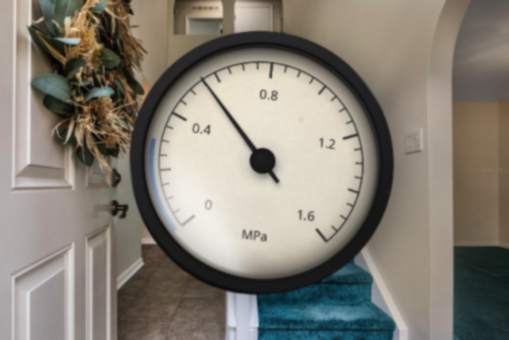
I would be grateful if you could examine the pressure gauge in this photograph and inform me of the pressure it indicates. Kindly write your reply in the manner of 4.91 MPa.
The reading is 0.55 MPa
